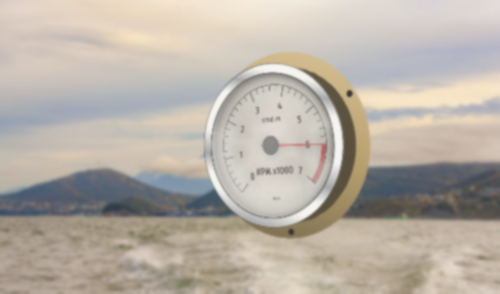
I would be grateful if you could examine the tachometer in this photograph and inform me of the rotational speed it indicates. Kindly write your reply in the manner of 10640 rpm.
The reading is 6000 rpm
